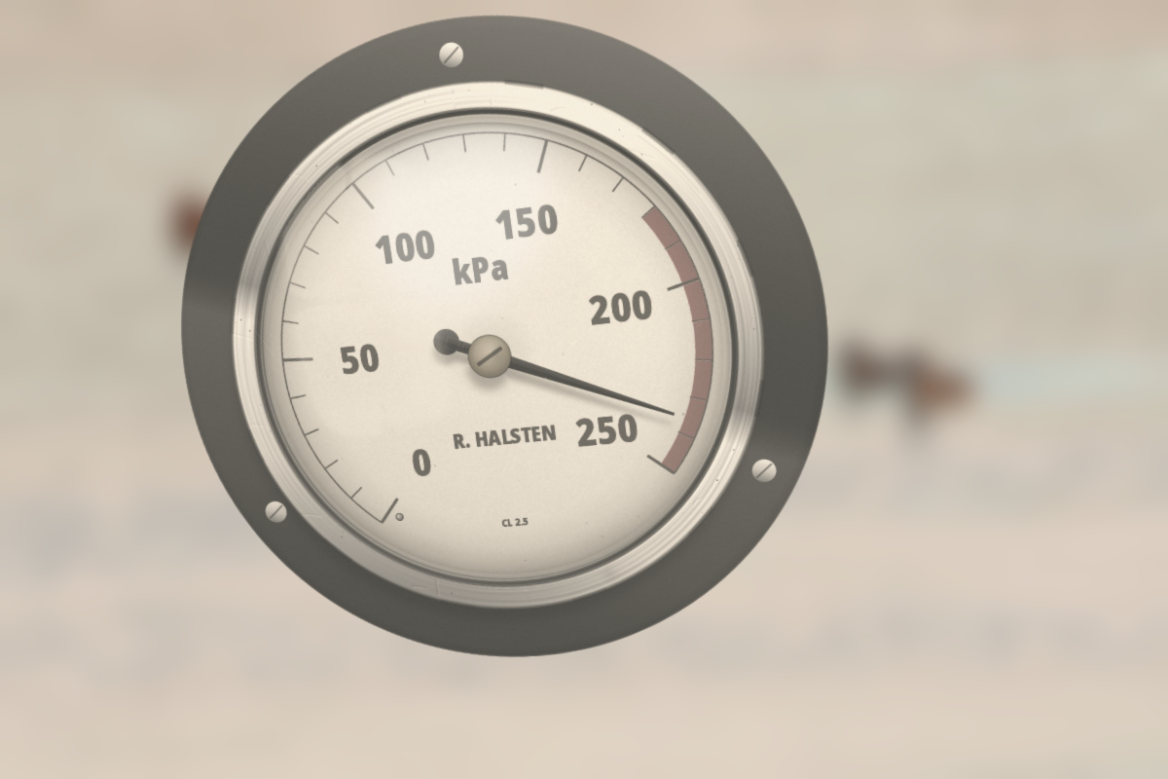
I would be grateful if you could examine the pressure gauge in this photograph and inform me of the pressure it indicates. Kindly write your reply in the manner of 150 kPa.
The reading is 235 kPa
